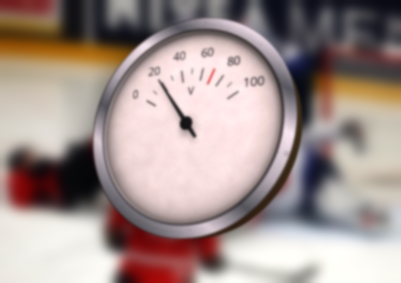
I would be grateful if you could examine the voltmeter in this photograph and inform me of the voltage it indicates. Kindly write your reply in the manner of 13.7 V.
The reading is 20 V
